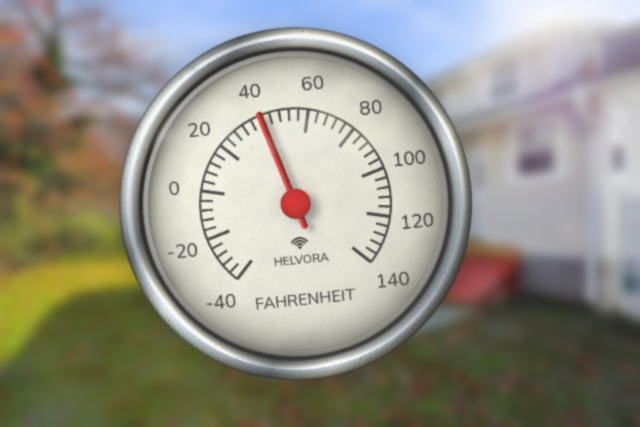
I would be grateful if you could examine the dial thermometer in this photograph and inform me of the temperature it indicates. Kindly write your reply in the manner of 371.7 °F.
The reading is 40 °F
